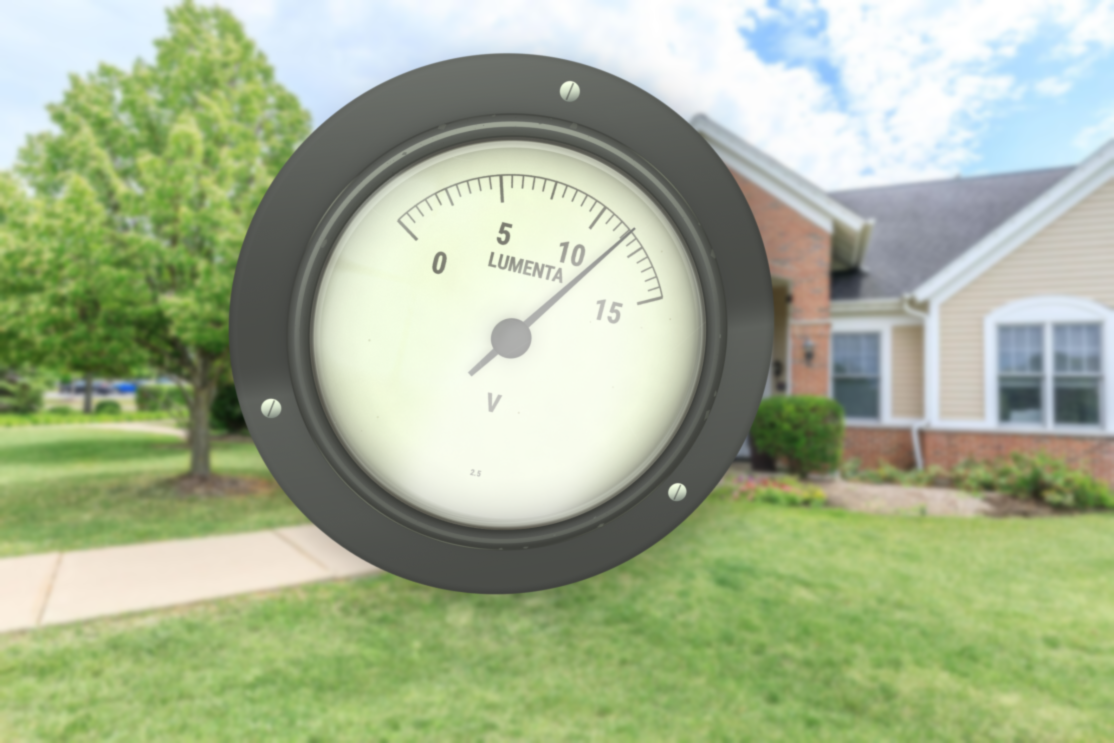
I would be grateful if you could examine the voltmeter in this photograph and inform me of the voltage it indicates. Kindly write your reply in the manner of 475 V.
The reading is 11.5 V
